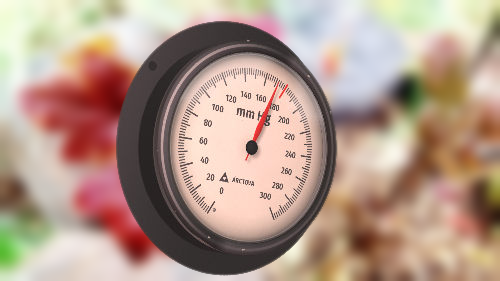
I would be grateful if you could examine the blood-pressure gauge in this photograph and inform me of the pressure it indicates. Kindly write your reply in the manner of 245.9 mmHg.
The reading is 170 mmHg
